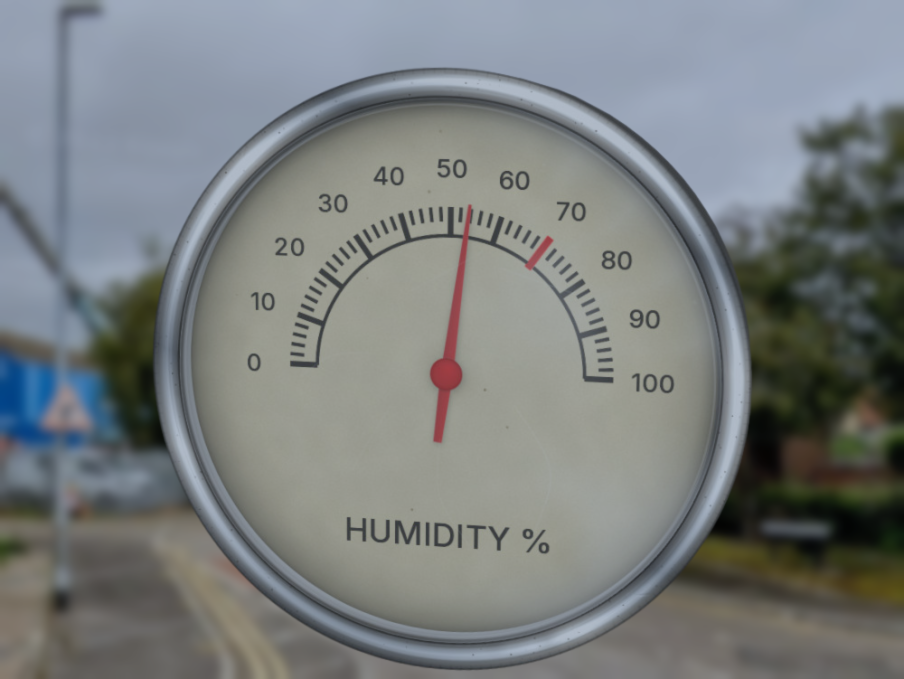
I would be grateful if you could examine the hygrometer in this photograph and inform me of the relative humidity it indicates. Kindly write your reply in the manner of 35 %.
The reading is 54 %
